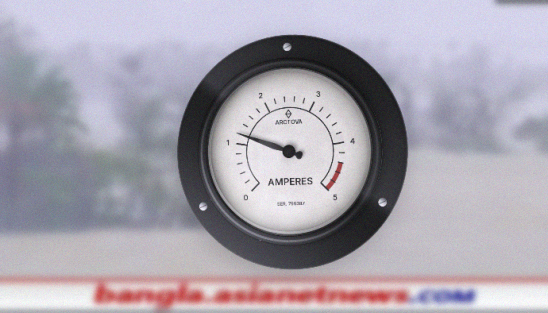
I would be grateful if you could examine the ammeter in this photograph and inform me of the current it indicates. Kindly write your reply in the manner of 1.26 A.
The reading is 1.2 A
